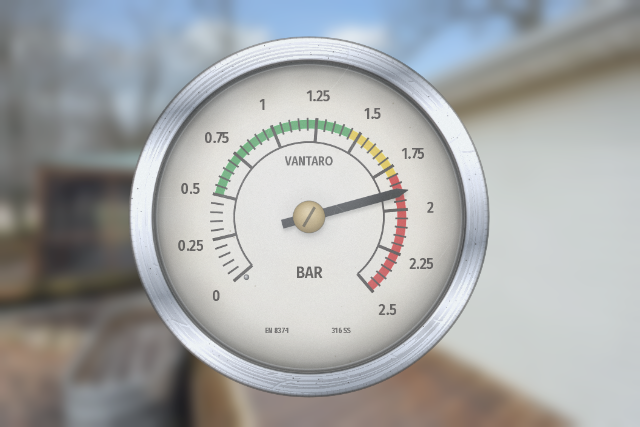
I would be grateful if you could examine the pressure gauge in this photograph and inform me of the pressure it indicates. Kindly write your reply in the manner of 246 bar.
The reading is 1.9 bar
